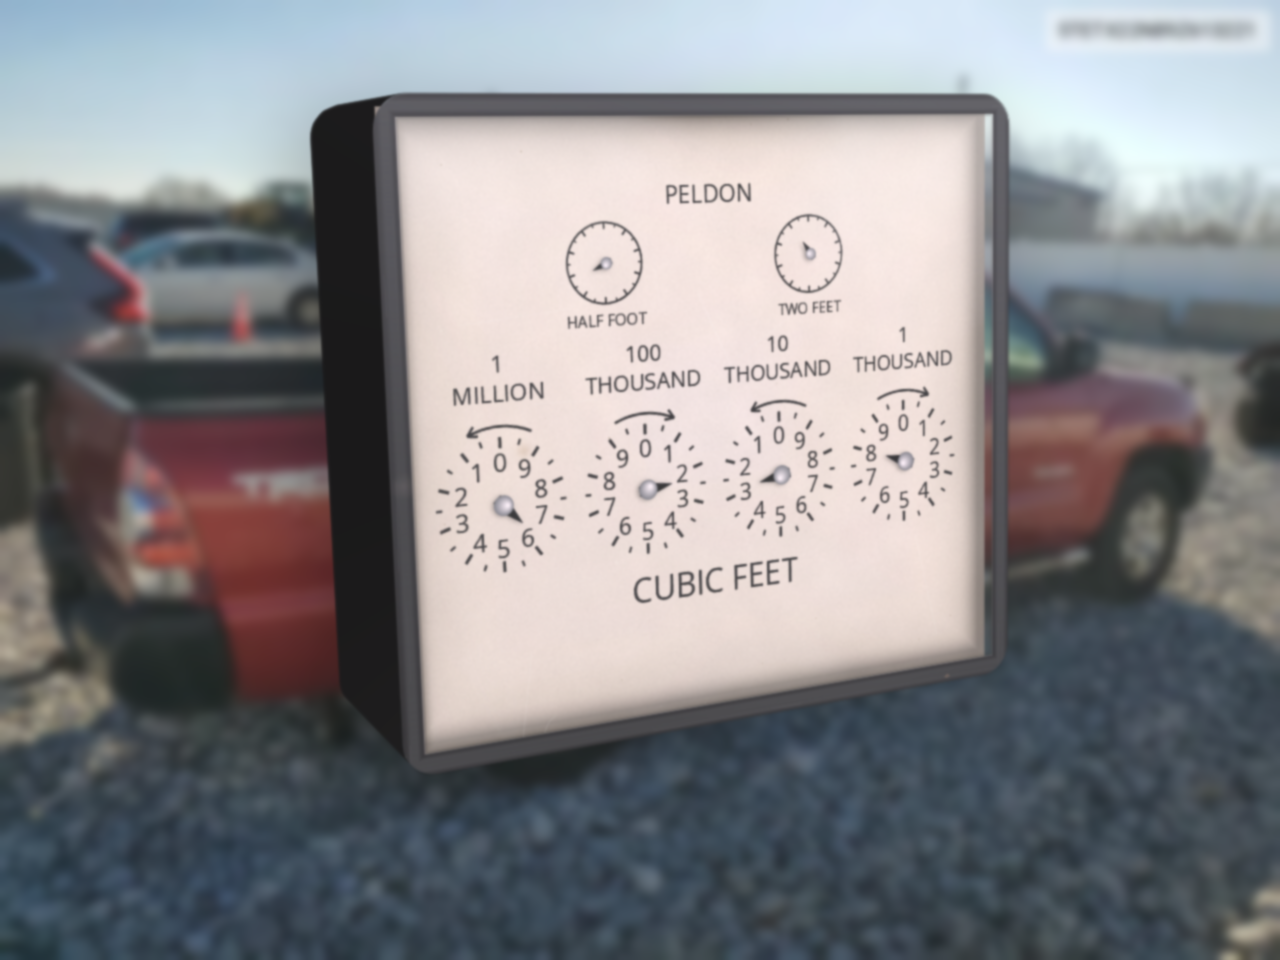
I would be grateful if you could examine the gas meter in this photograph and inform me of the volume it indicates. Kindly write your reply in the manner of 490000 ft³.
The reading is 622800 ft³
